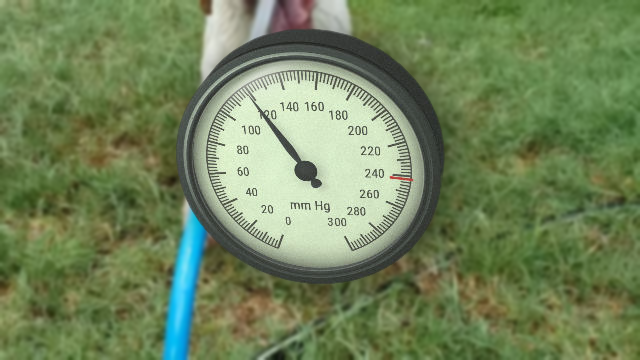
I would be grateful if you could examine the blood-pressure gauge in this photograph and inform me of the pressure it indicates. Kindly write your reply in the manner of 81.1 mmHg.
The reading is 120 mmHg
